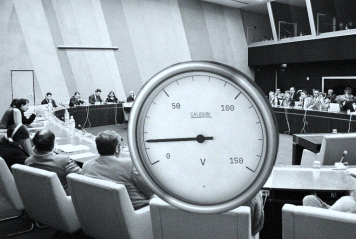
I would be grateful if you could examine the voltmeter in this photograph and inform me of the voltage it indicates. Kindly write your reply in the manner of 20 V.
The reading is 15 V
